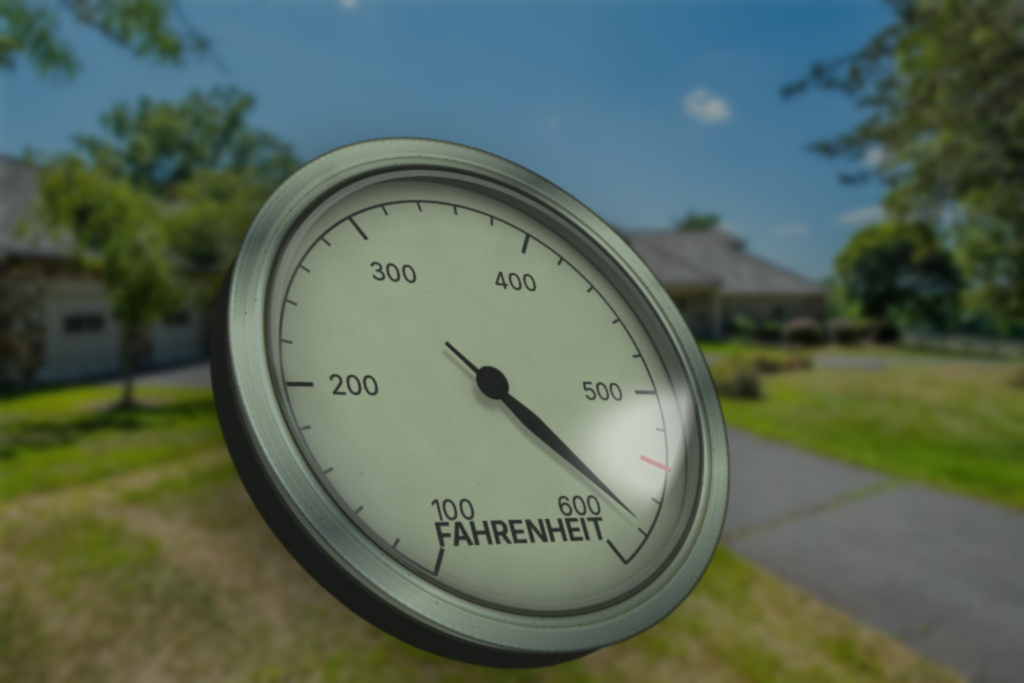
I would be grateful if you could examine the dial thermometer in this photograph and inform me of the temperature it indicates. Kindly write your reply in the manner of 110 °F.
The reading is 580 °F
